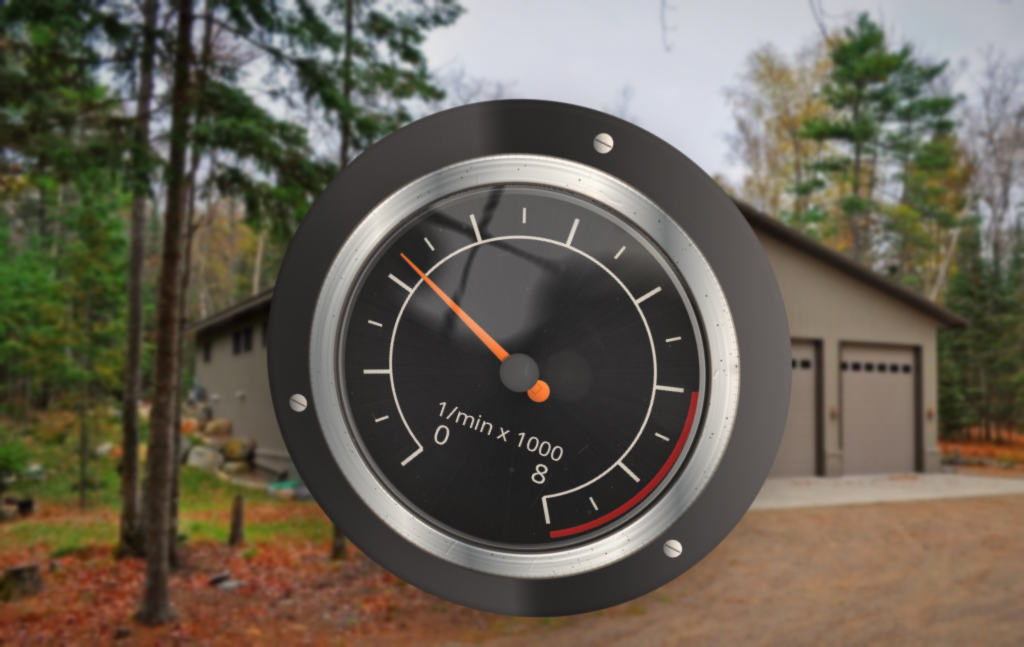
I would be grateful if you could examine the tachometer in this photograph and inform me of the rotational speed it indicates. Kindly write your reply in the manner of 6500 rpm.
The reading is 2250 rpm
